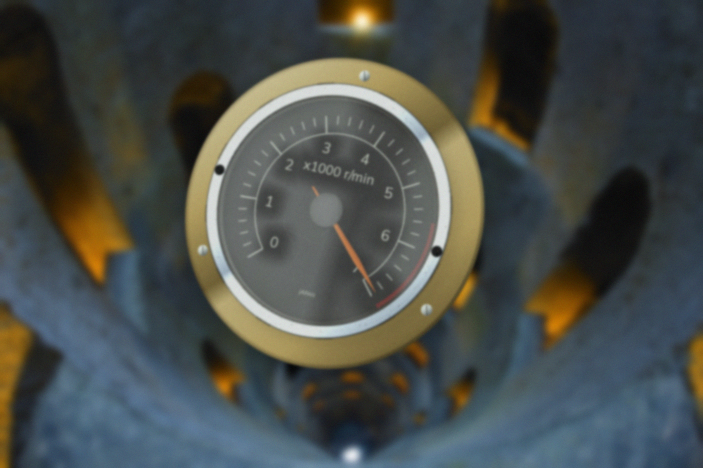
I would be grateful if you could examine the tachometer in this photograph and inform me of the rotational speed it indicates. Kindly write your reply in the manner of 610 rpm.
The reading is 6900 rpm
